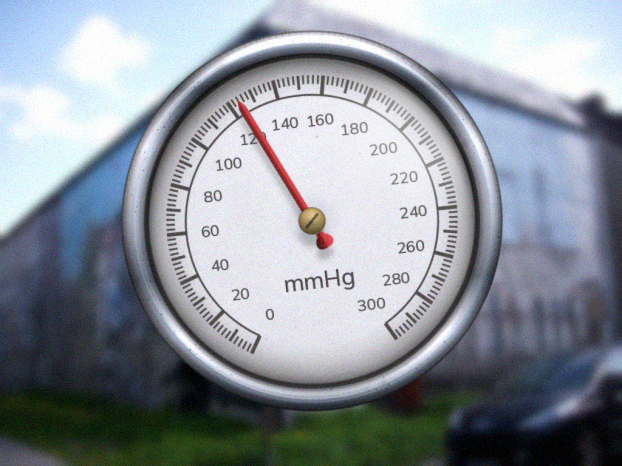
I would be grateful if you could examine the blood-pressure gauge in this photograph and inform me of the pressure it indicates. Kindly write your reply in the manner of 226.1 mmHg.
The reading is 124 mmHg
